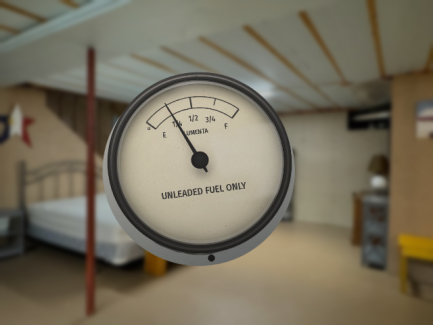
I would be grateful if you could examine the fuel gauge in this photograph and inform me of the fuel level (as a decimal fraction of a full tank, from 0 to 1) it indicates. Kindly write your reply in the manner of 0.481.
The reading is 0.25
